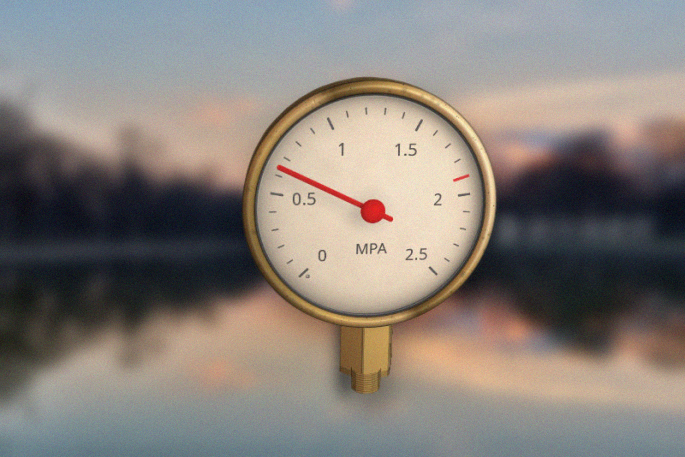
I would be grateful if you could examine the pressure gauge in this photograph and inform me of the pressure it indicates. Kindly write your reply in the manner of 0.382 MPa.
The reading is 0.65 MPa
